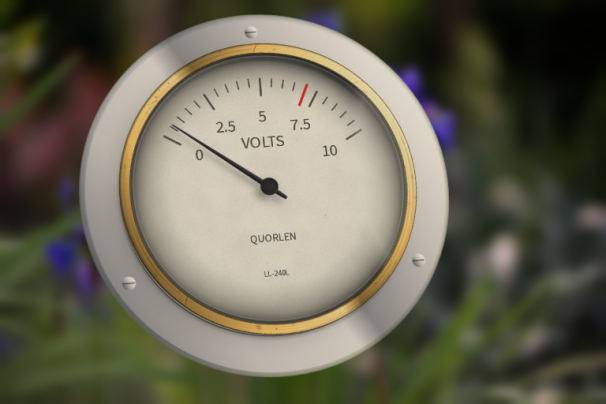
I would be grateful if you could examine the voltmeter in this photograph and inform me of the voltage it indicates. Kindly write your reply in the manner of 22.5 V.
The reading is 0.5 V
